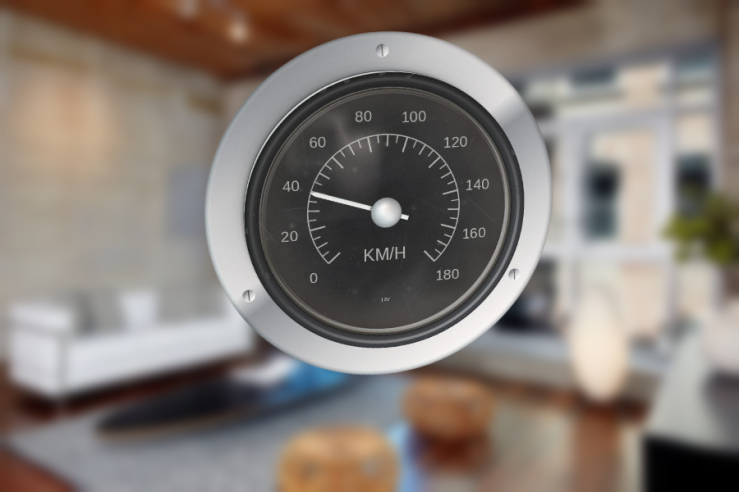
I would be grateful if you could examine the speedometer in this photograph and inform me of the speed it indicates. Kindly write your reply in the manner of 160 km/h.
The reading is 40 km/h
